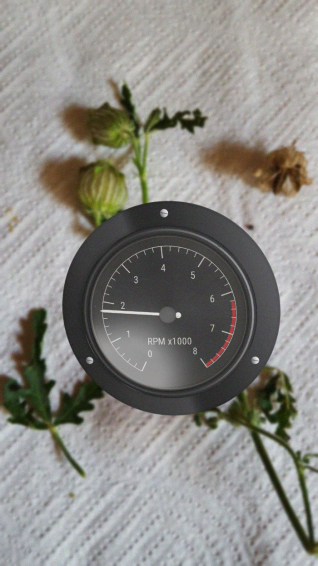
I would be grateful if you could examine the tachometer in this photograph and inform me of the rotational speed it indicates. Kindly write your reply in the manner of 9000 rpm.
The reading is 1800 rpm
